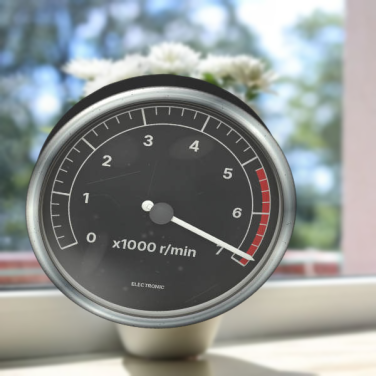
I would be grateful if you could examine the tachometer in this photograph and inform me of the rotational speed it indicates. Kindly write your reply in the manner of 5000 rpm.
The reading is 6800 rpm
